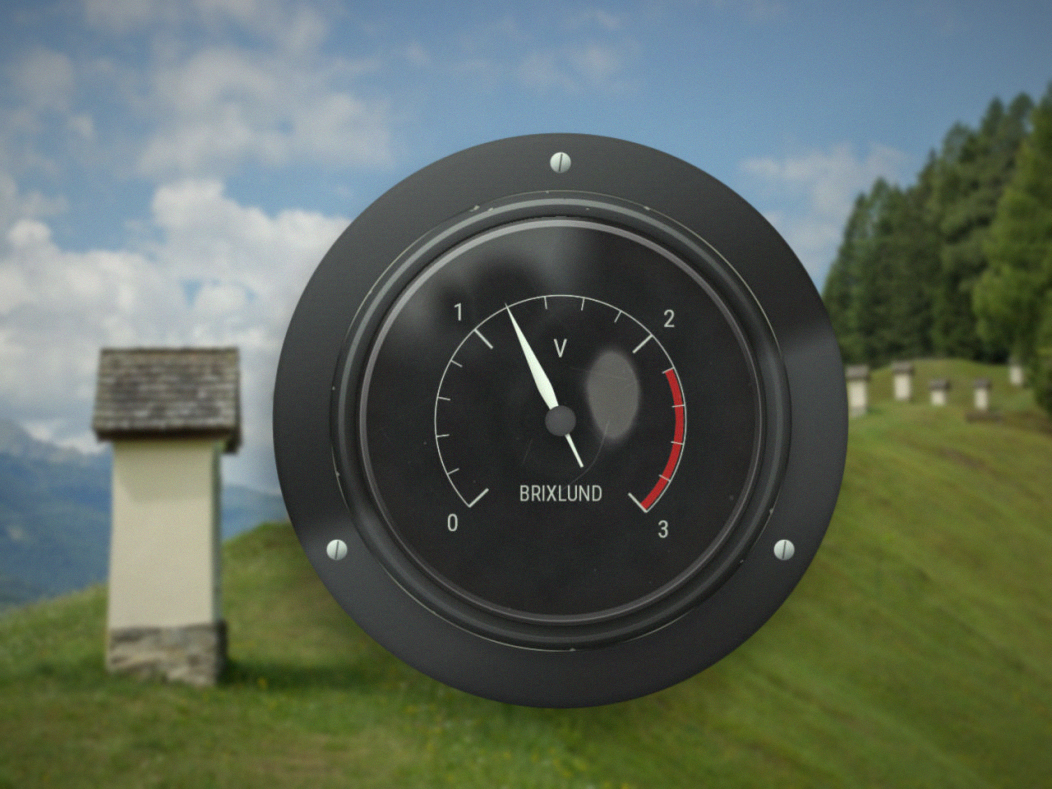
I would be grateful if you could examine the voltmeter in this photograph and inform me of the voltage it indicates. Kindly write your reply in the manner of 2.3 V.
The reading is 1.2 V
